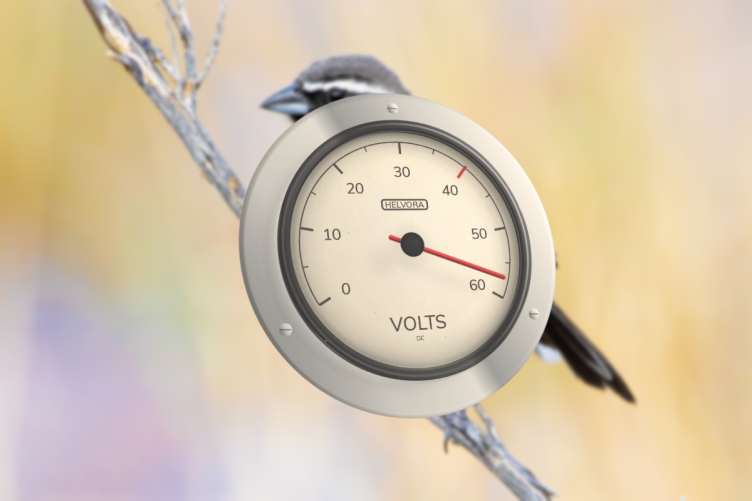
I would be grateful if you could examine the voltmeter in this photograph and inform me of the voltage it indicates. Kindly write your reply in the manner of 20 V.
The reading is 57.5 V
